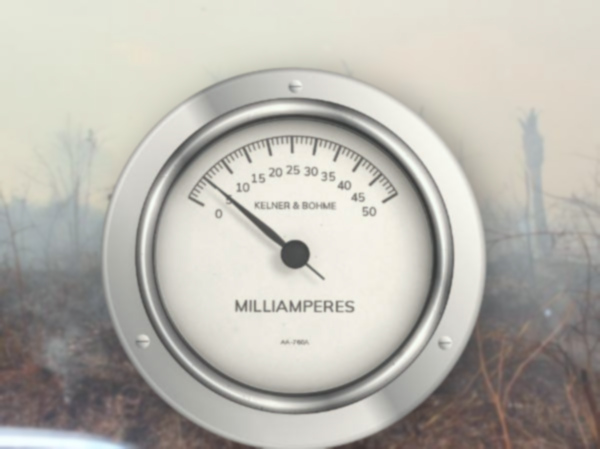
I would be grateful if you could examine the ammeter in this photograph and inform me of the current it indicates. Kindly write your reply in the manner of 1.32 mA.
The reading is 5 mA
